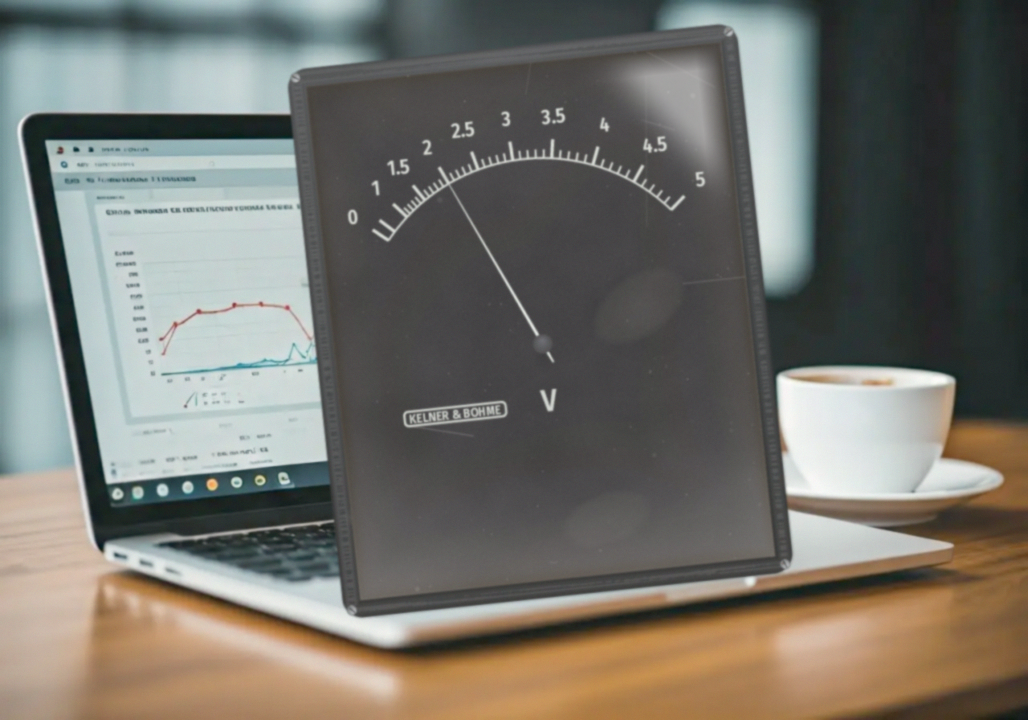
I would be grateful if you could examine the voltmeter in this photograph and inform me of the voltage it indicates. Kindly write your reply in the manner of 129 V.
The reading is 2 V
